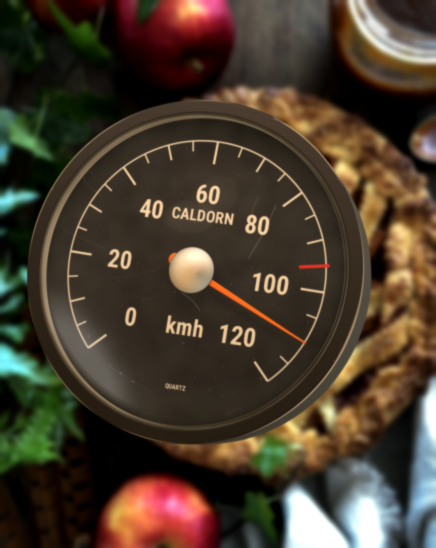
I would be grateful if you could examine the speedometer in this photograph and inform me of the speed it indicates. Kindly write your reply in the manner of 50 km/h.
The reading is 110 km/h
